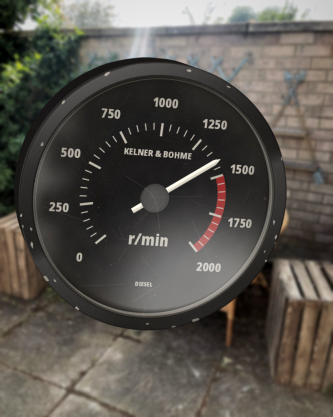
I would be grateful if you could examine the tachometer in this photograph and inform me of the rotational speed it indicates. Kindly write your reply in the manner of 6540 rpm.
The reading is 1400 rpm
